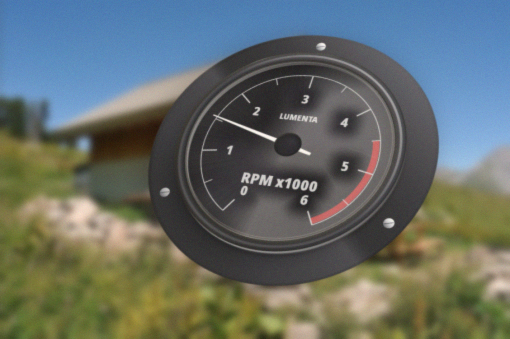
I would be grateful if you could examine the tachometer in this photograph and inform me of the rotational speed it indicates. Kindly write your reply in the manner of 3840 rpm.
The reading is 1500 rpm
